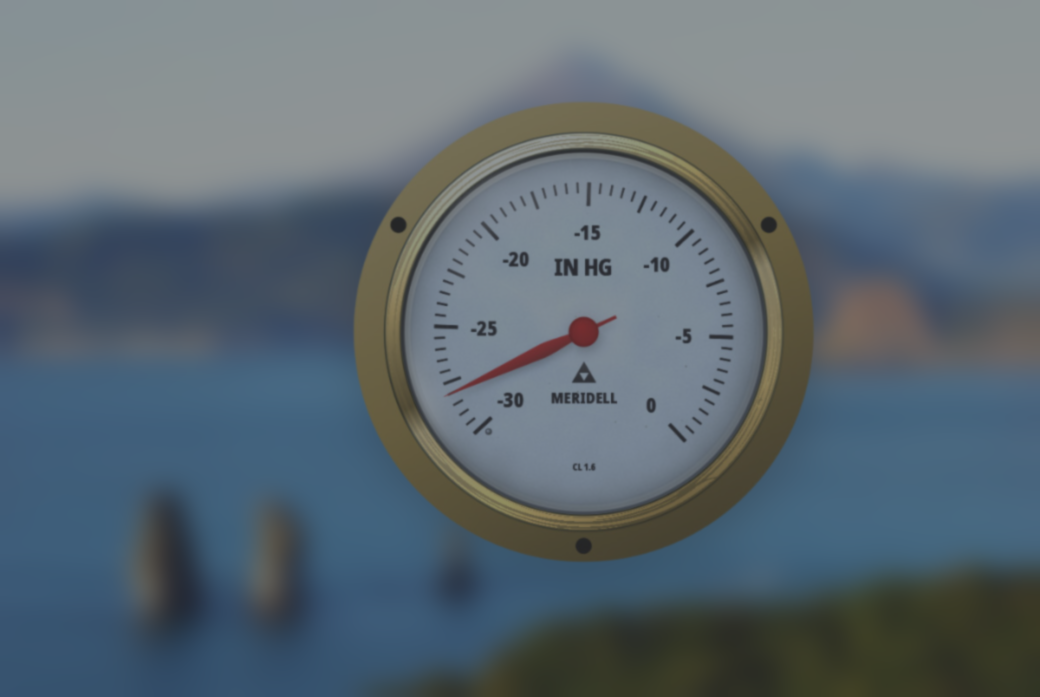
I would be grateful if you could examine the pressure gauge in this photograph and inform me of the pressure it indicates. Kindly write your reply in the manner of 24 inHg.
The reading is -28 inHg
